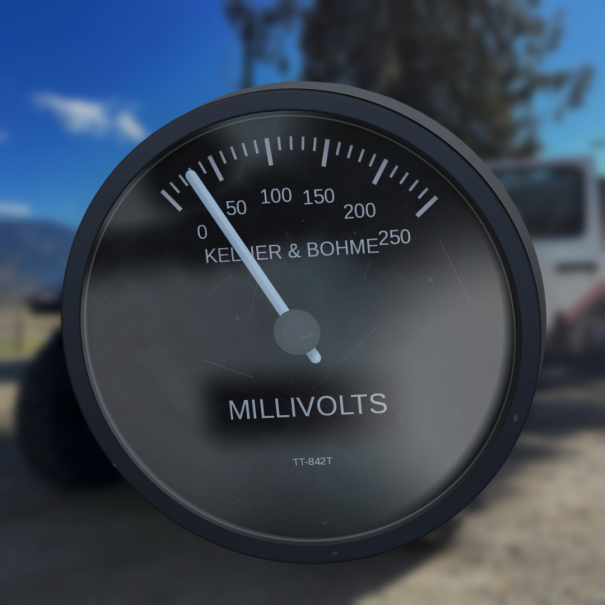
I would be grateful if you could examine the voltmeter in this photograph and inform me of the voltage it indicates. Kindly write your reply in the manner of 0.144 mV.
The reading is 30 mV
